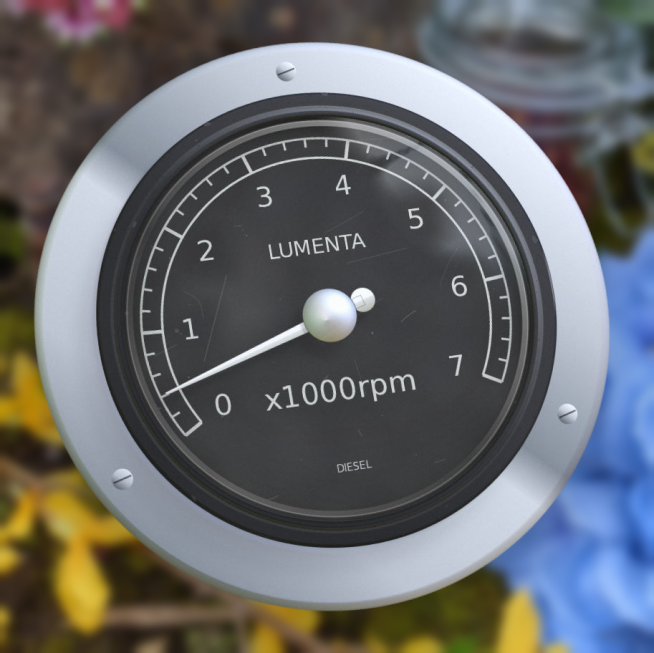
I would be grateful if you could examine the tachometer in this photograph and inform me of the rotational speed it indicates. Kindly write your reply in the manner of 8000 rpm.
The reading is 400 rpm
